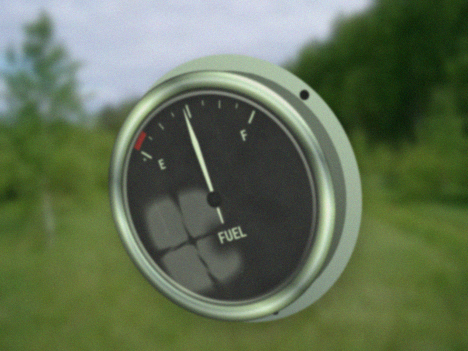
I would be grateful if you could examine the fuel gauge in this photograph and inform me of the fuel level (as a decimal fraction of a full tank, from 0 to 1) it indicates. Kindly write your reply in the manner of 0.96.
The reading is 0.5
